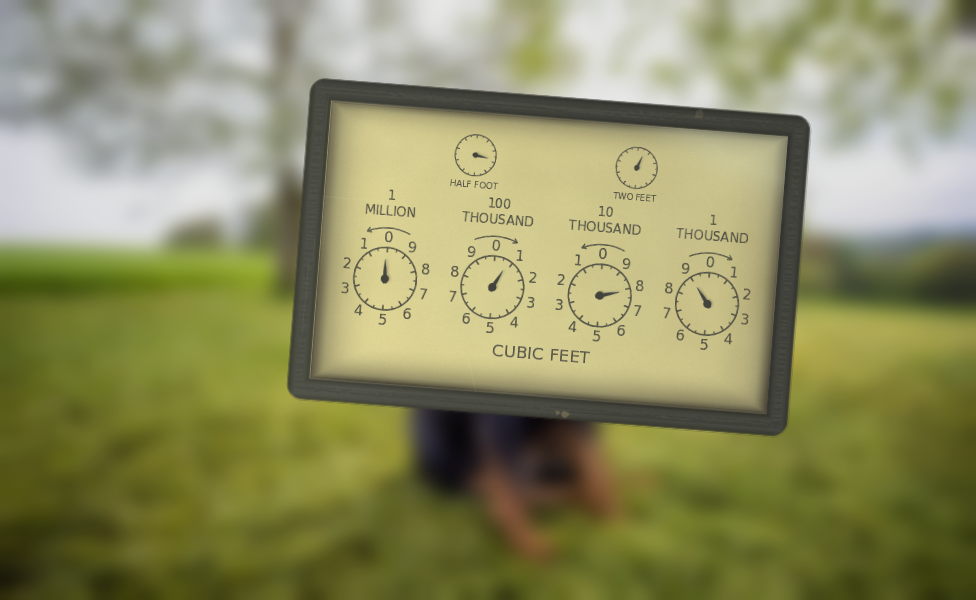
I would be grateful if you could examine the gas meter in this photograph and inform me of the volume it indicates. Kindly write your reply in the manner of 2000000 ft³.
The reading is 7900 ft³
